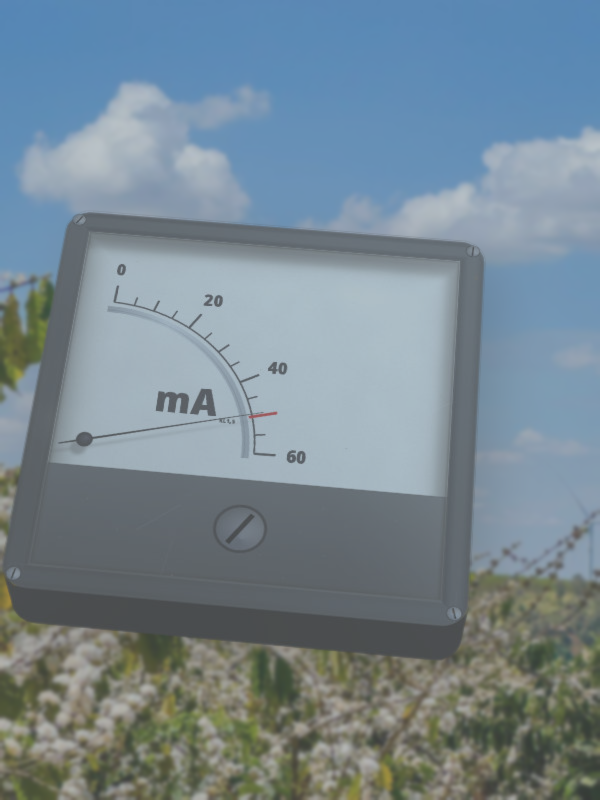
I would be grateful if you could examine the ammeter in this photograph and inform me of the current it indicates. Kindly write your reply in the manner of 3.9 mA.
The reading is 50 mA
